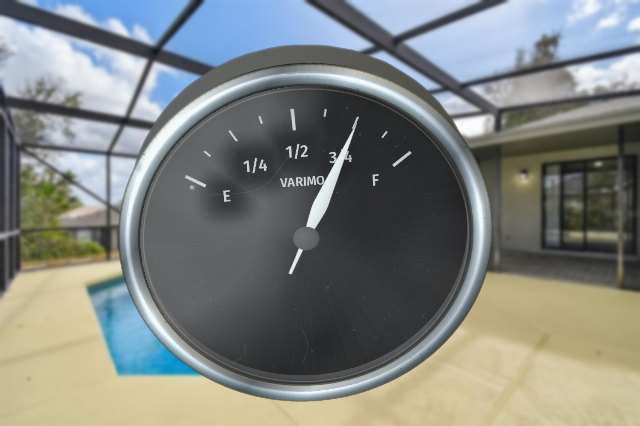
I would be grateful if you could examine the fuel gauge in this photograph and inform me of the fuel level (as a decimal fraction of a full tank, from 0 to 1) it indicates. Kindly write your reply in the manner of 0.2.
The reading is 0.75
